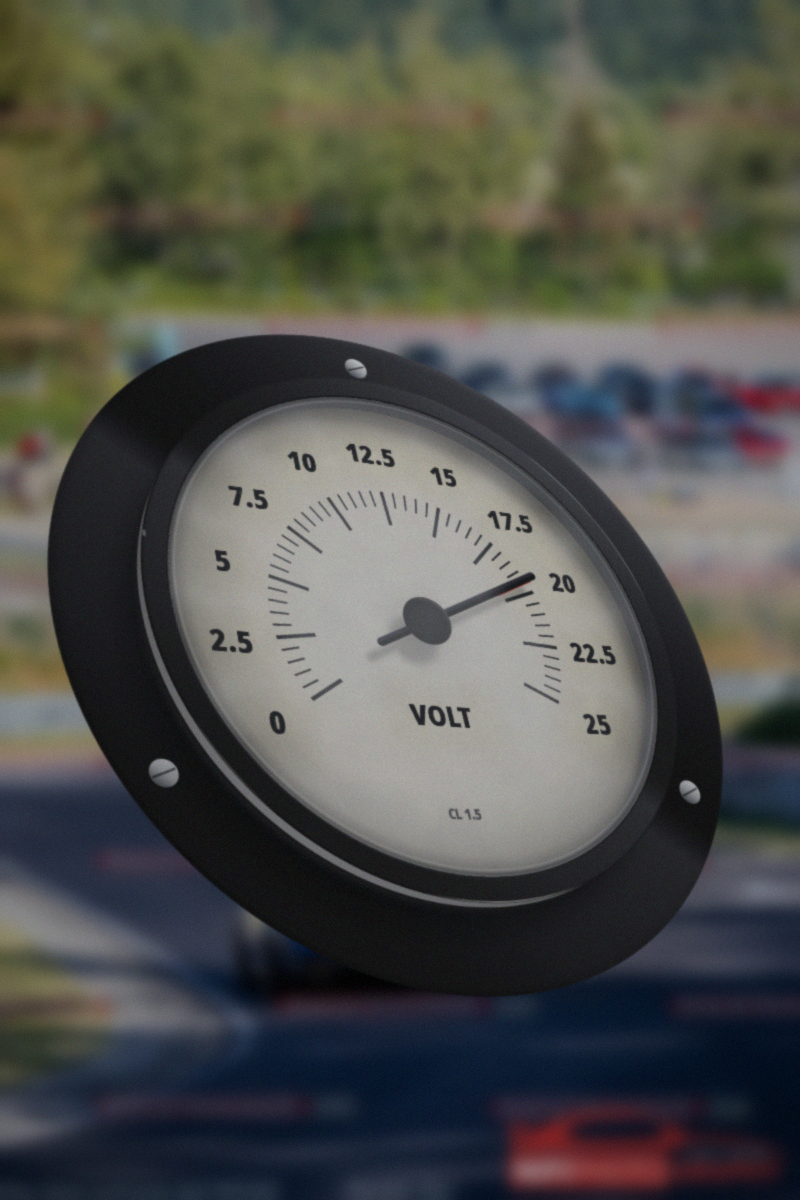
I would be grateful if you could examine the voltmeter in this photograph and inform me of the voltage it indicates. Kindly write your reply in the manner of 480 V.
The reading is 19.5 V
